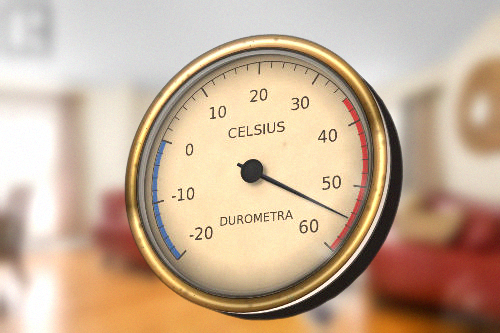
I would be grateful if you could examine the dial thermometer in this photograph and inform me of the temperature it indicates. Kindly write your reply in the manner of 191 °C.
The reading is 55 °C
